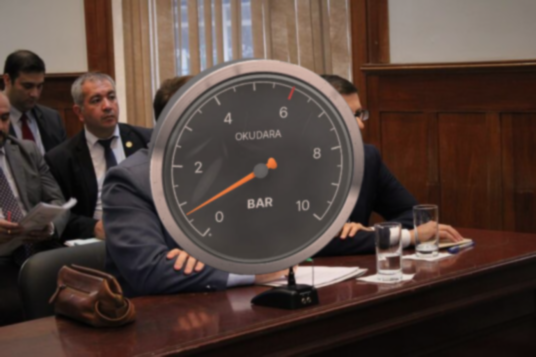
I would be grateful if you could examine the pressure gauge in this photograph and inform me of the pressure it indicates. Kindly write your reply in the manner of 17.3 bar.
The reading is 0.75 bar
